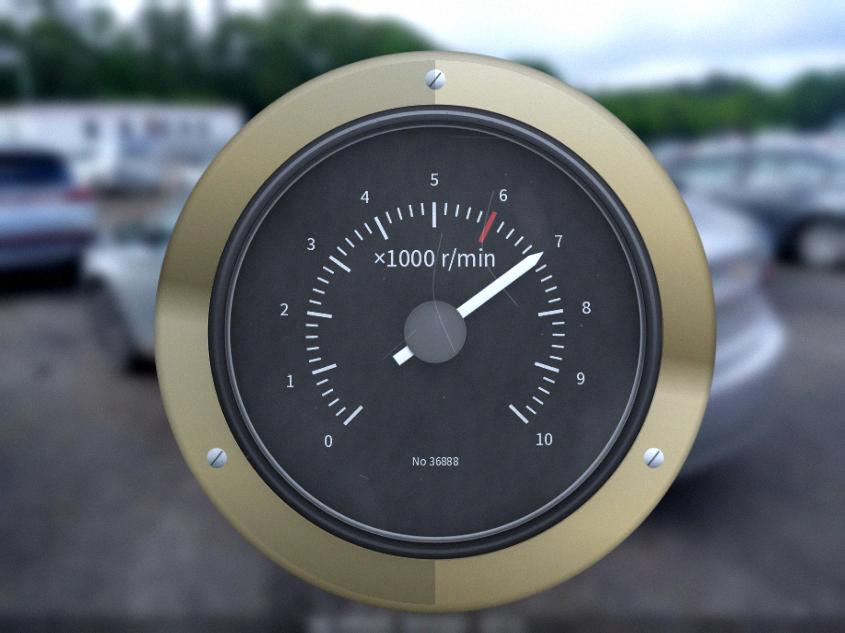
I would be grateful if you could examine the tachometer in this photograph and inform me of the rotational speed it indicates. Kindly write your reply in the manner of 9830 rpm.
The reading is 7000 rpm
